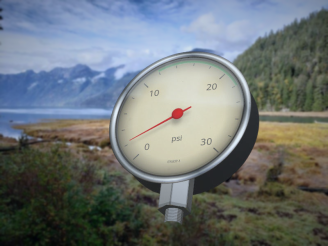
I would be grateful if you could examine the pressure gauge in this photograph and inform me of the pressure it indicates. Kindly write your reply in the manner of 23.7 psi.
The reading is 2 psi
